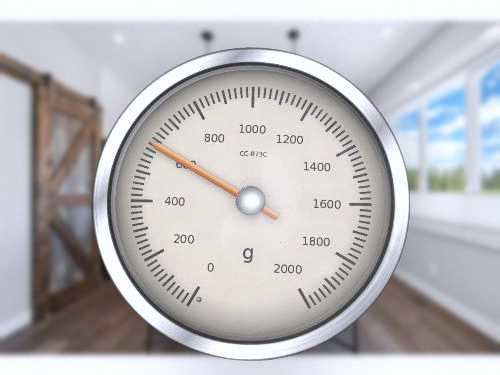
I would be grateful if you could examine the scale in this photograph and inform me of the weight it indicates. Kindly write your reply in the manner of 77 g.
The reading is 600 g
